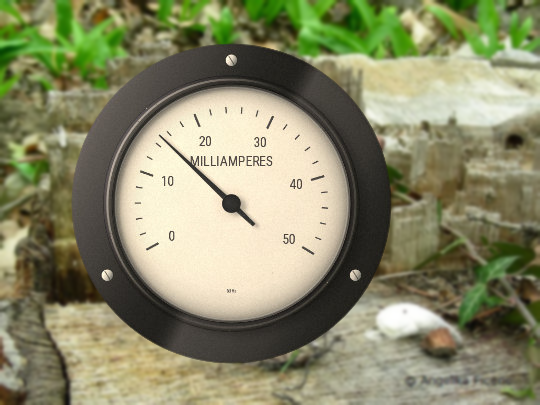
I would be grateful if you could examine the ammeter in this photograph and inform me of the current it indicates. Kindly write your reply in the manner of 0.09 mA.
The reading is 15 mA
